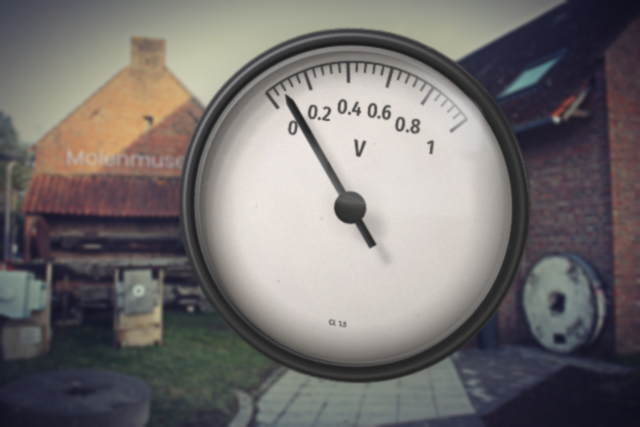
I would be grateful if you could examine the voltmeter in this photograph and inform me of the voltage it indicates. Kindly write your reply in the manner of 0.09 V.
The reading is 0.08 V
